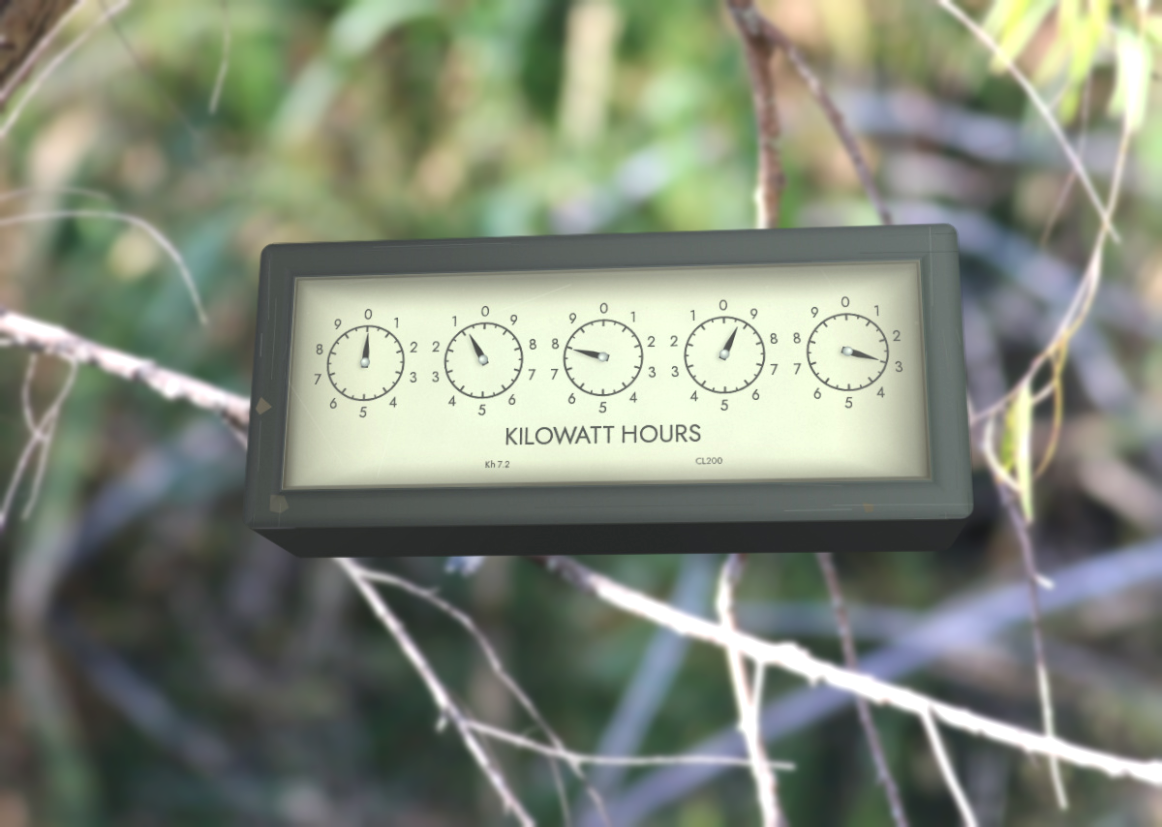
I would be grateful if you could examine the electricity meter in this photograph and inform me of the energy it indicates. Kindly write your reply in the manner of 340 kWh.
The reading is 793 kWh
